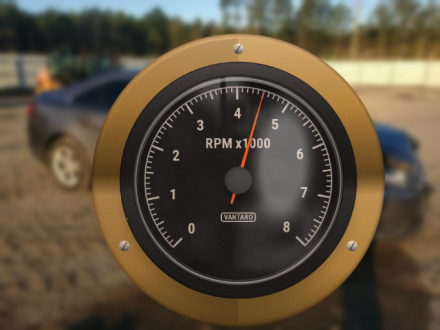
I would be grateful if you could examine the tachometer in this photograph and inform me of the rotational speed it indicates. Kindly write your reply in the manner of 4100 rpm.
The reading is 4500 rpm
